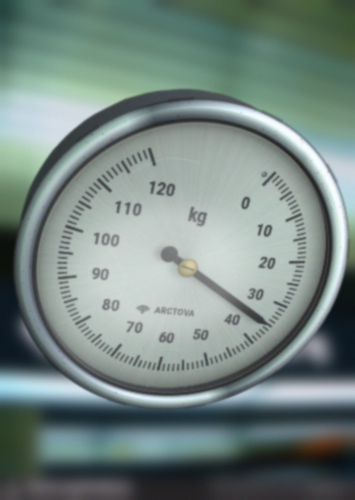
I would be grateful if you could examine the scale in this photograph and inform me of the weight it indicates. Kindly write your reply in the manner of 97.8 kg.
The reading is 35 kg
